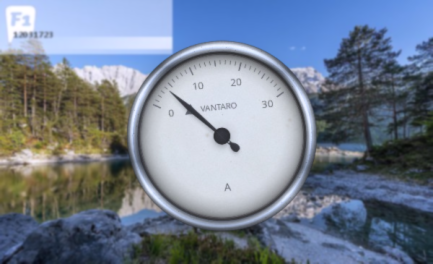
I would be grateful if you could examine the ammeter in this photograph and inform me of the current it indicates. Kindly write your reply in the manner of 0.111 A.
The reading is 4 A
